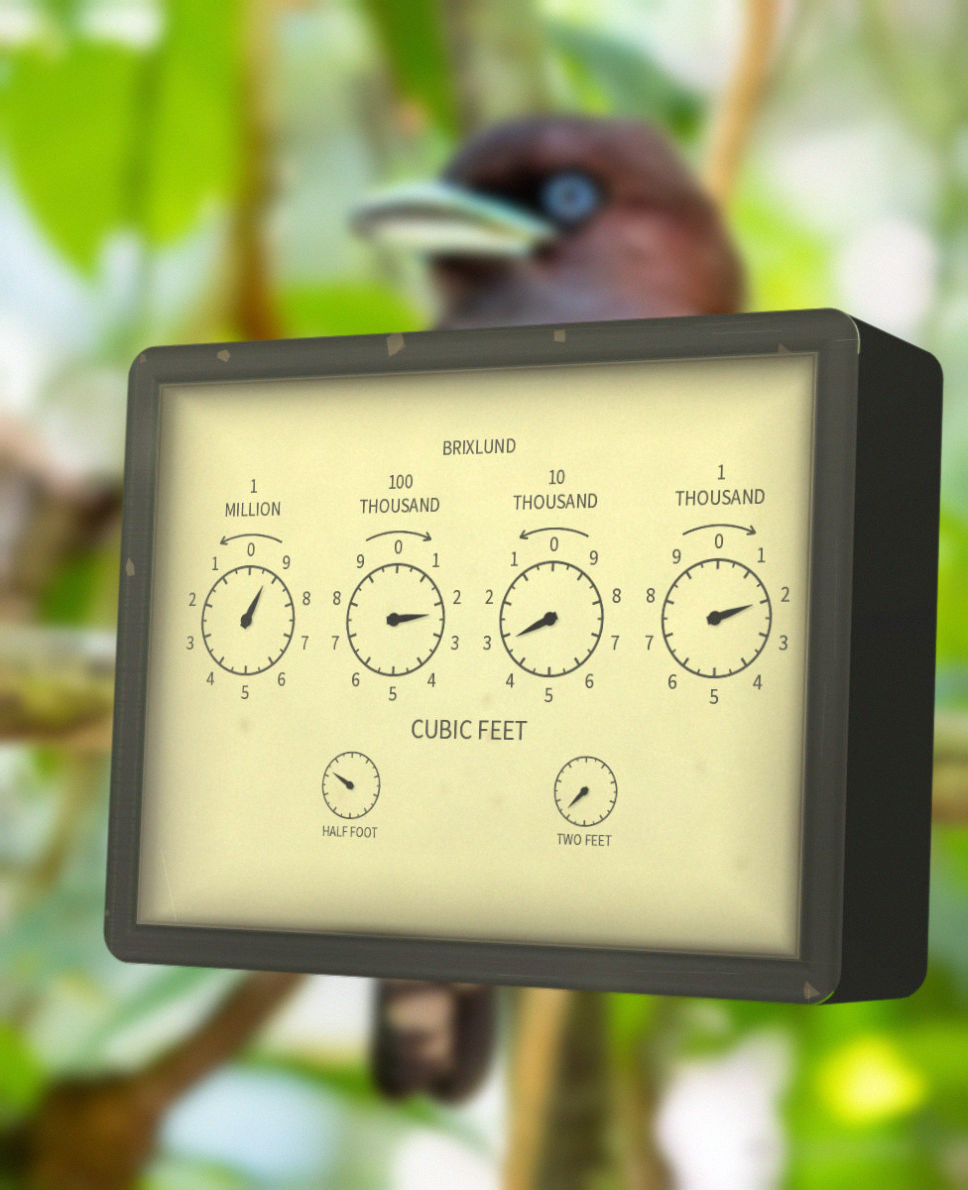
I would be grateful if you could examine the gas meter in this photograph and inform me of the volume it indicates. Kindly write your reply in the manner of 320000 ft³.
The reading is 923200 ft³
